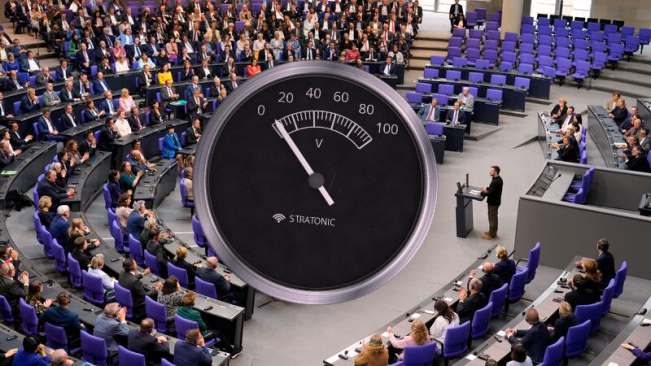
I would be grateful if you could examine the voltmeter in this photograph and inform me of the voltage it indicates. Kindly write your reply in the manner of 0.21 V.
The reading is 4 V
